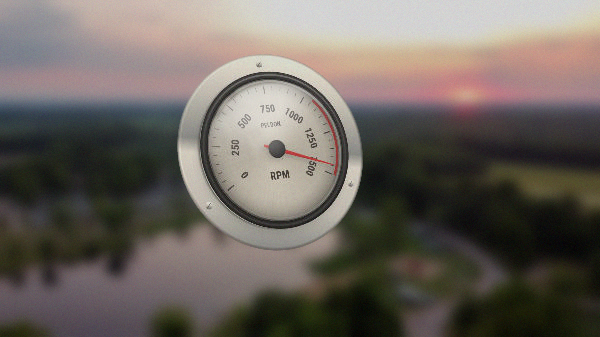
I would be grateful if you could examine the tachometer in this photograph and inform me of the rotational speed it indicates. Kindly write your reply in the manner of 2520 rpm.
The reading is 1450 rpm
